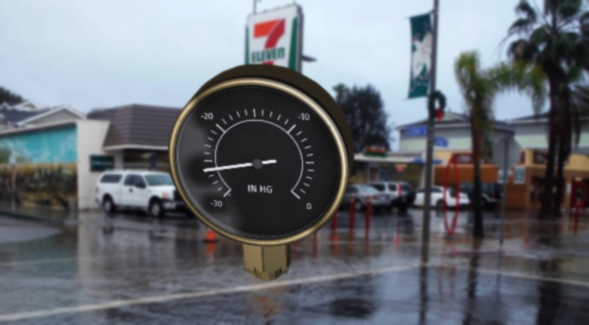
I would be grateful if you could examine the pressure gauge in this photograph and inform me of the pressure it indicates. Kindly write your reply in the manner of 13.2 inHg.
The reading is -26 inHg
